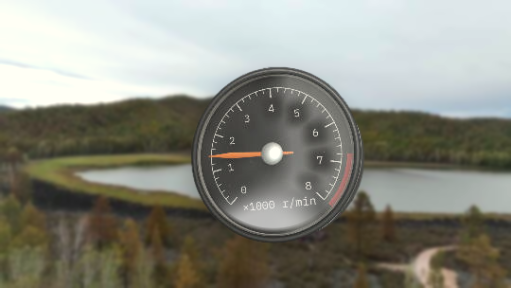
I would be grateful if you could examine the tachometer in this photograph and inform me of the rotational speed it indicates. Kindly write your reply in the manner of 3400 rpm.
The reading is 1400 rpm
